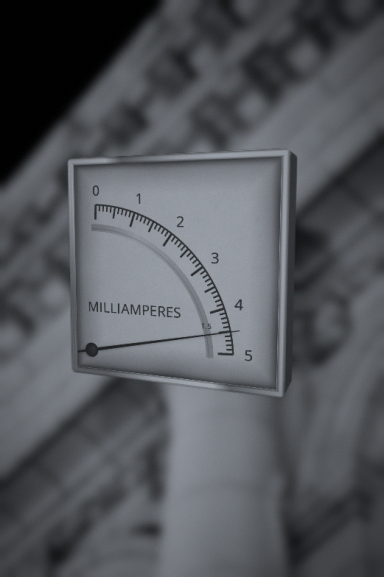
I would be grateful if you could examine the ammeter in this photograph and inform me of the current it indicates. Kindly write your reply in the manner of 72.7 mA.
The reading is 4.5 mA
